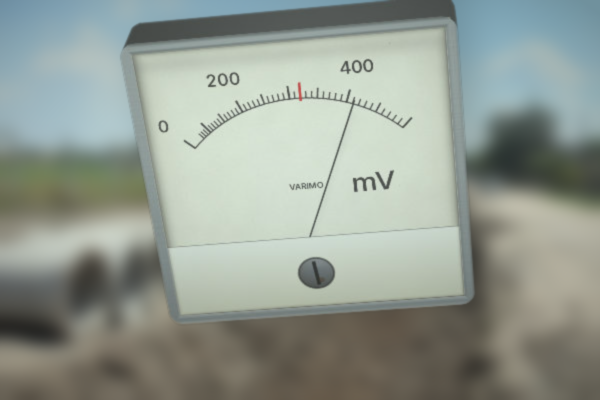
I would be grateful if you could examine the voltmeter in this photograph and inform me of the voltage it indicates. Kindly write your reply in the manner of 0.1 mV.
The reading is 410 mV
